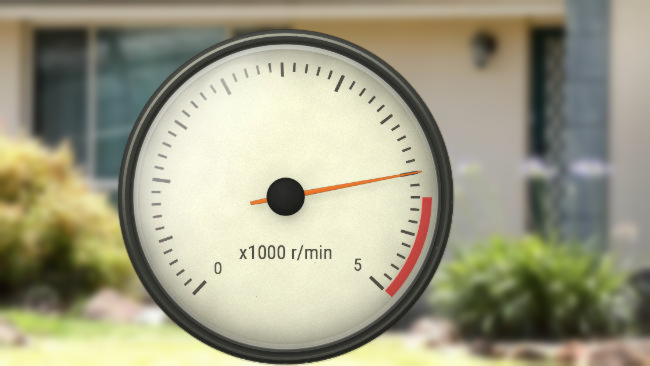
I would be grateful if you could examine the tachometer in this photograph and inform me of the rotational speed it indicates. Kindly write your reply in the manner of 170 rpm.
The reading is 4000 rpm
